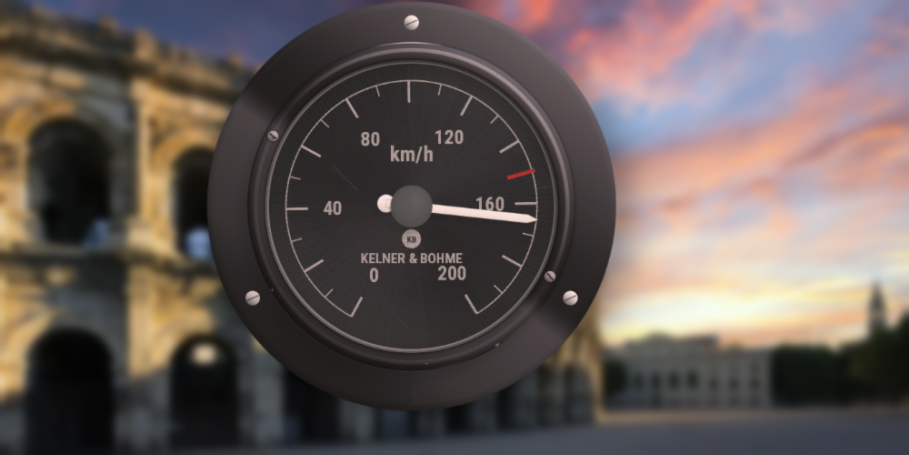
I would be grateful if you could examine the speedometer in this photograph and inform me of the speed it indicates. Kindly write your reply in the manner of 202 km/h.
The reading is 165 km/h
